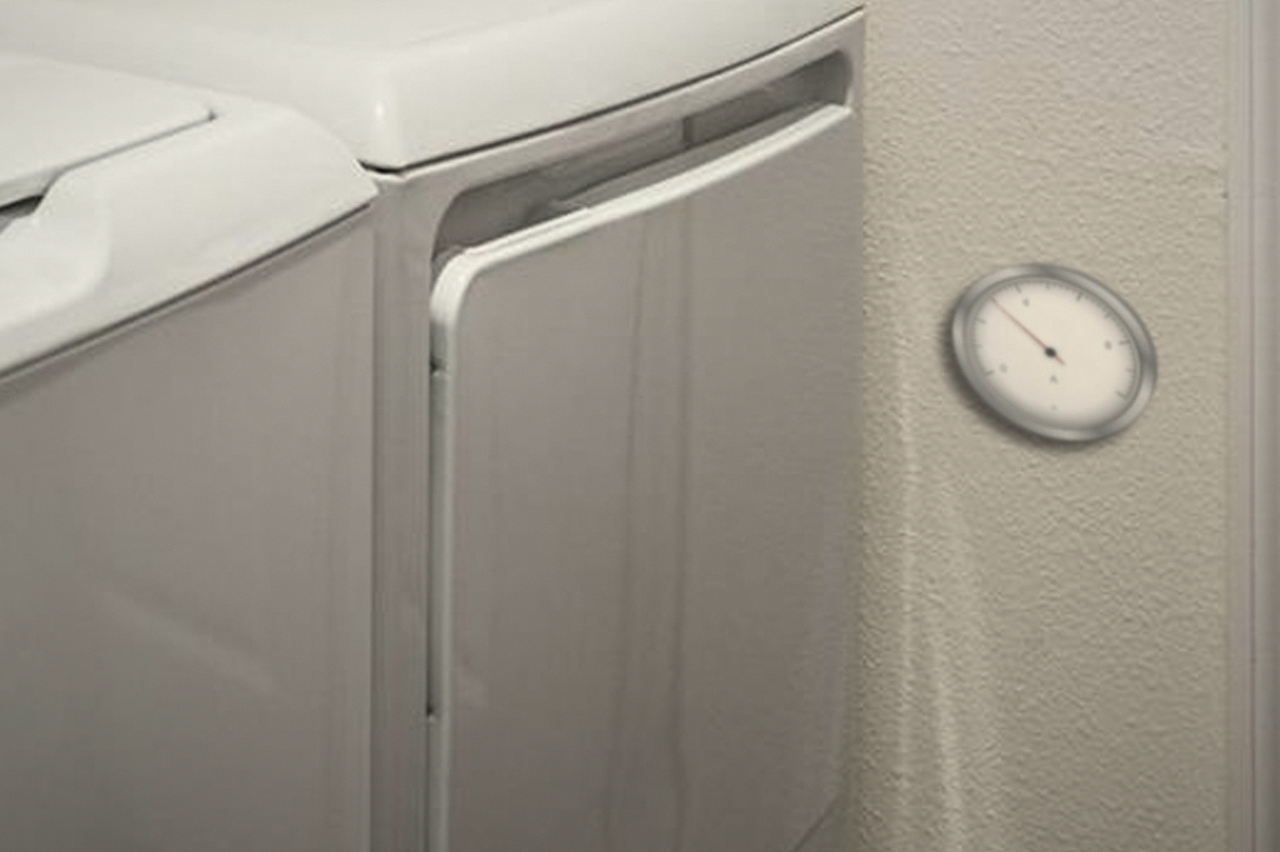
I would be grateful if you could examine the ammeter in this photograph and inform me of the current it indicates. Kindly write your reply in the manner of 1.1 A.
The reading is 3 A
